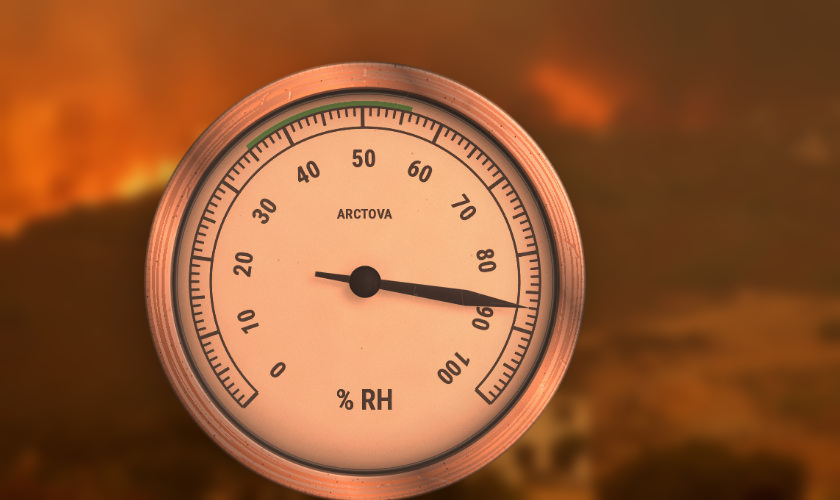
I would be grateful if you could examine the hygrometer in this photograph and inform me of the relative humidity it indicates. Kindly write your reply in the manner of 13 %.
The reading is 87 %
